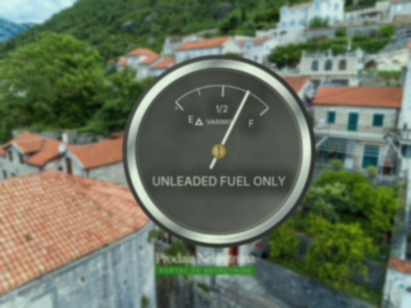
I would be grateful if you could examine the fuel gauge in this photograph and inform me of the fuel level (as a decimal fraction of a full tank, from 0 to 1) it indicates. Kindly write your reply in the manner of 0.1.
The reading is 0.75
